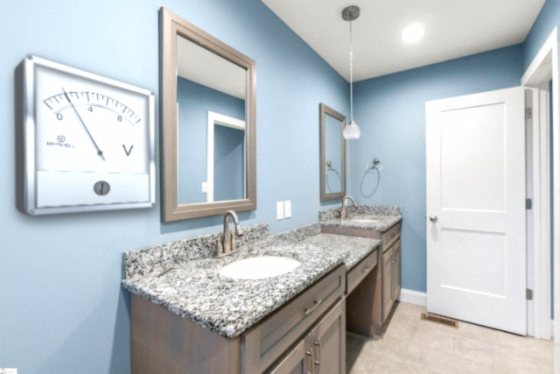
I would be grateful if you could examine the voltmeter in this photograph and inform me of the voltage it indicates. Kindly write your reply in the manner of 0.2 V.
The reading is 2 V
